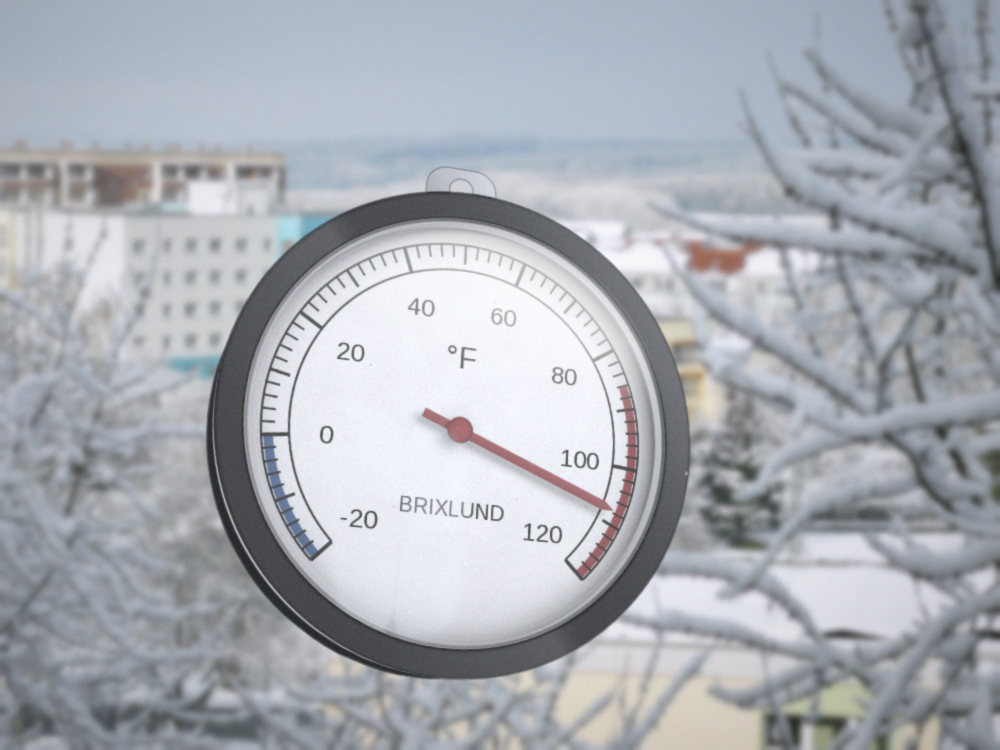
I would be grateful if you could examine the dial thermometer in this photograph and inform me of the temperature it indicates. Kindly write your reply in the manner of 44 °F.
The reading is 108 °F
